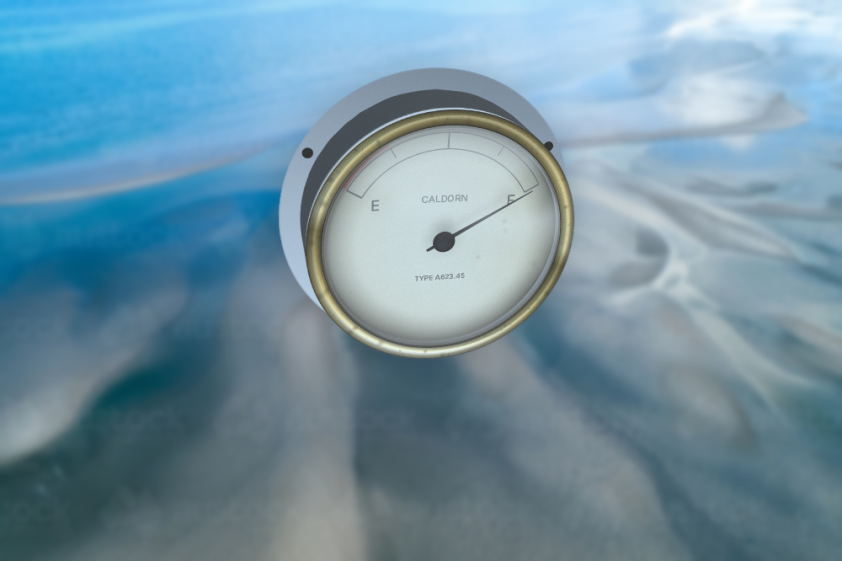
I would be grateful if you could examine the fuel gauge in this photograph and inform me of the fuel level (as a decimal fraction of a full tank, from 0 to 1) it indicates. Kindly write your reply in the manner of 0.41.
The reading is 1
